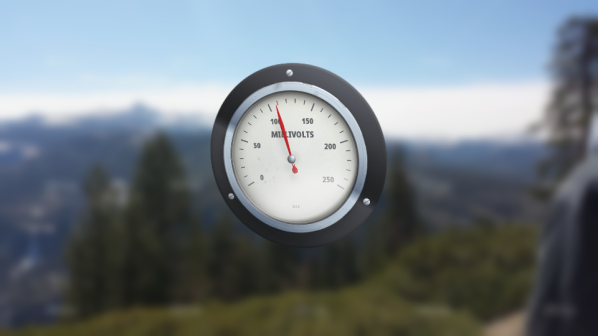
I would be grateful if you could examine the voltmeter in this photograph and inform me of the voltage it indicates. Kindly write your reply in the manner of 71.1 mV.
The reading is 110 mV
